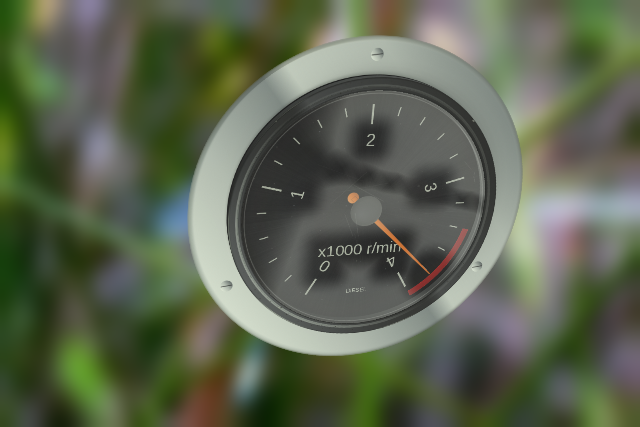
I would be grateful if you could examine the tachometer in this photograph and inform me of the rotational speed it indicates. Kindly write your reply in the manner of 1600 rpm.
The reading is 3800 rpm
